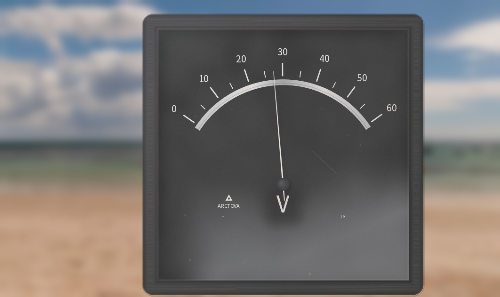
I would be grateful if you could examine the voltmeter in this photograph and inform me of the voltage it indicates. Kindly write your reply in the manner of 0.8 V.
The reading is 27.5 V
